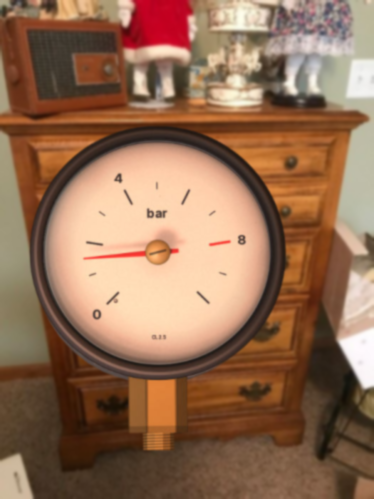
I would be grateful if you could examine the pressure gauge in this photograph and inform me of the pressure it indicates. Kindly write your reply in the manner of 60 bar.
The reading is 1.5 bar
